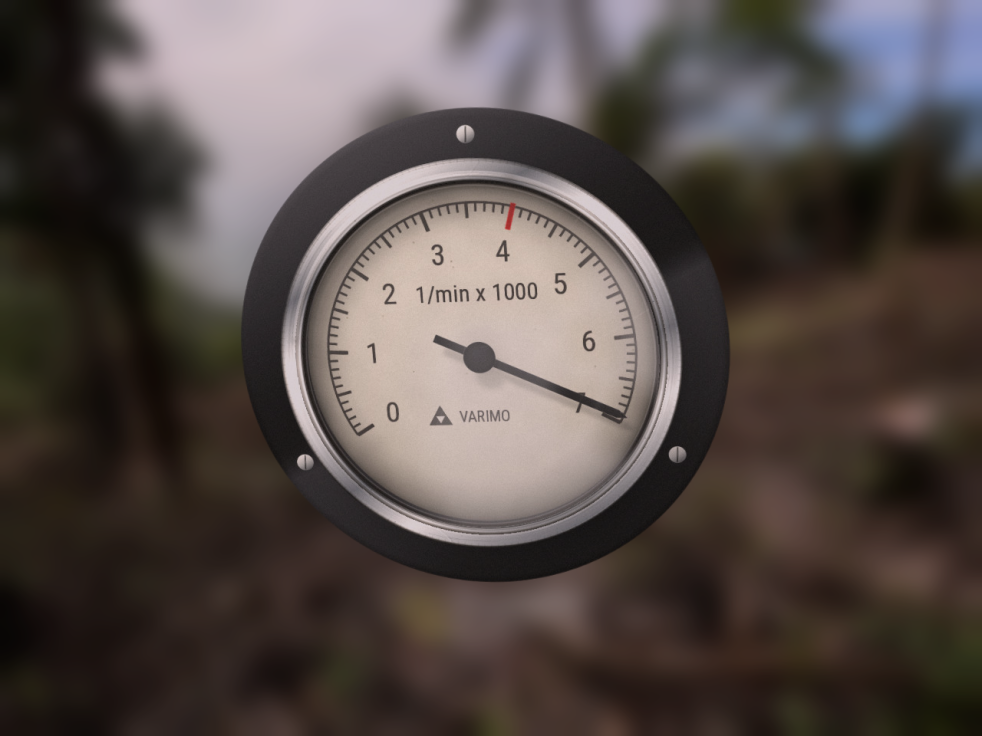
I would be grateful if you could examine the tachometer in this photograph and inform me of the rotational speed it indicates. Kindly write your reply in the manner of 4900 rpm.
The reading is 6900 rpm
